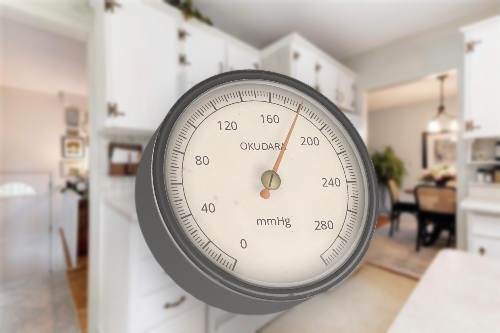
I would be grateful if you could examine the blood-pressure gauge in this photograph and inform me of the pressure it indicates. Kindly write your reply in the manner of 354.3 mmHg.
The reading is 180 mmHg
